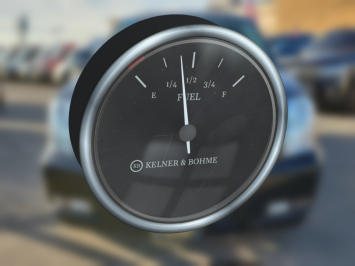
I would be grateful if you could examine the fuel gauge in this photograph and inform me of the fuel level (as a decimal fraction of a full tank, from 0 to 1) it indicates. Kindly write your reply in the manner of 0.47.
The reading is 0.375
